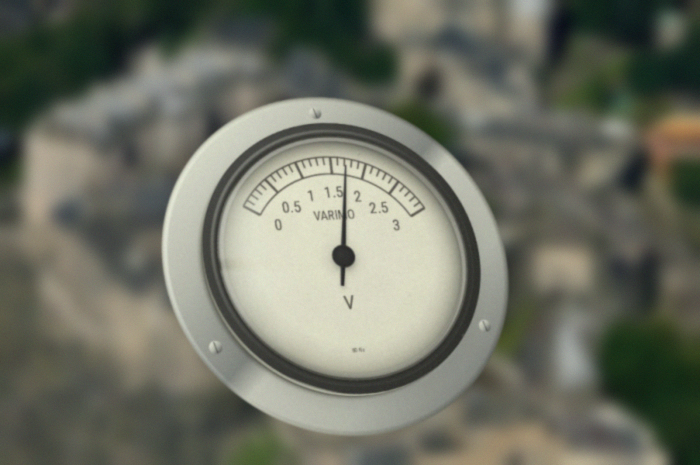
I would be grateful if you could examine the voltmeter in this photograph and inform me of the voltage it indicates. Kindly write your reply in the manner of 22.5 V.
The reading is 1.7 V
